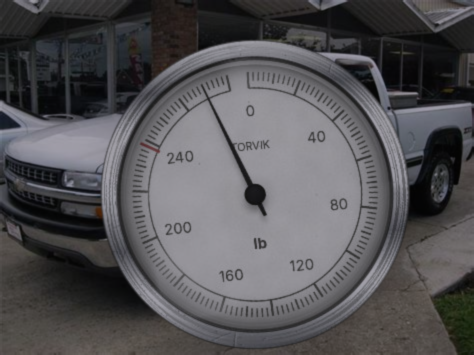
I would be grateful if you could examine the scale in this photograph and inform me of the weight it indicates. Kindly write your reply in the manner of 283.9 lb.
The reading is 270 lb
